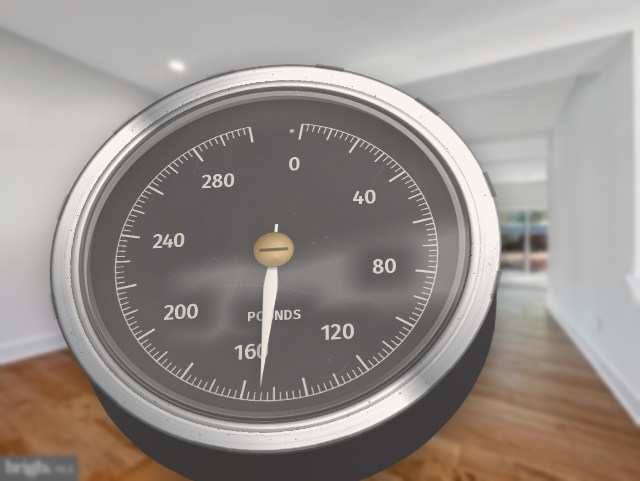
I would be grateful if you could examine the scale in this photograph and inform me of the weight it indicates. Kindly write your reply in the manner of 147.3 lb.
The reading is 154 lb
